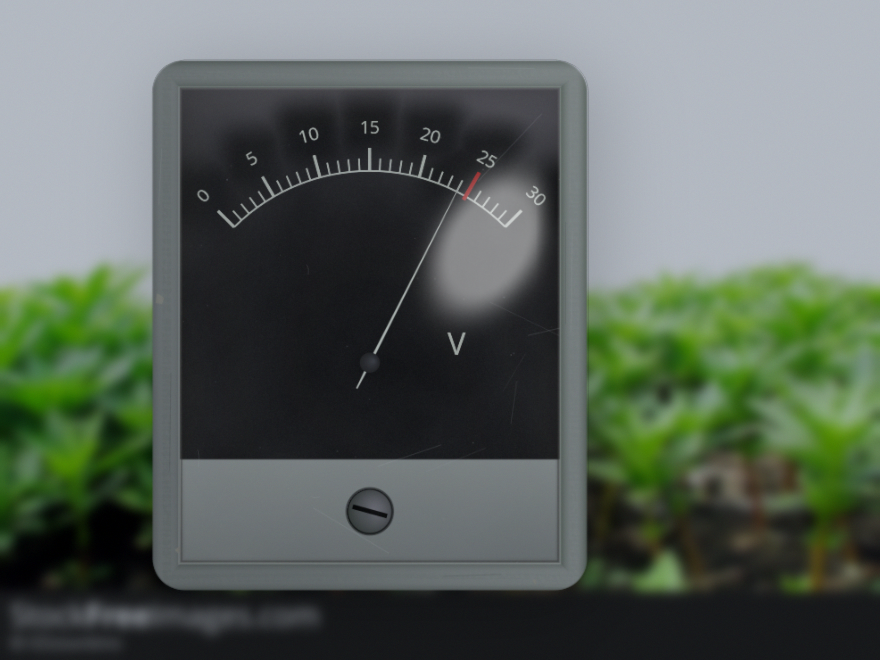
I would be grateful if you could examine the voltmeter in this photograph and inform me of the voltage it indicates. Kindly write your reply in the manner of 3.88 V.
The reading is 24 V
